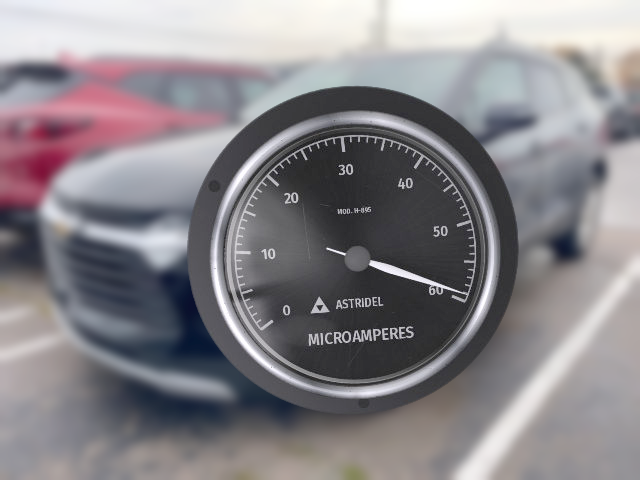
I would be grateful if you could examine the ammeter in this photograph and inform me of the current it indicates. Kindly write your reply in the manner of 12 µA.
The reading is 59 µA
